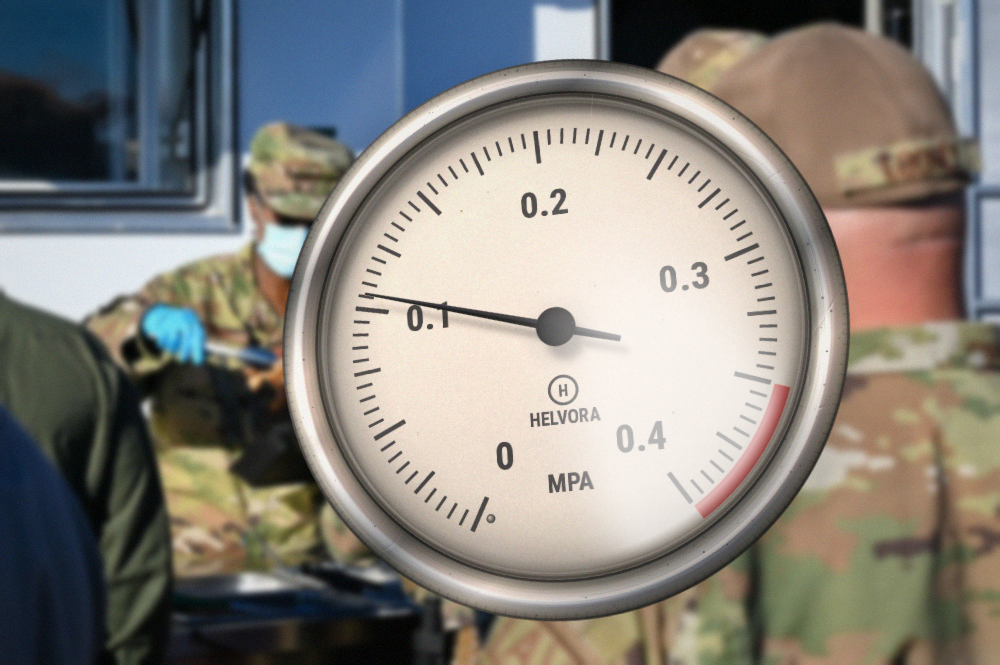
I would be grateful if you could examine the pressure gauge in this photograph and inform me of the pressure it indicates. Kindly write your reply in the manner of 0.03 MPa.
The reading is 0.105 MPa
